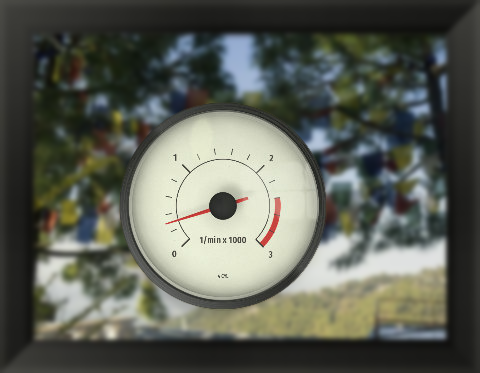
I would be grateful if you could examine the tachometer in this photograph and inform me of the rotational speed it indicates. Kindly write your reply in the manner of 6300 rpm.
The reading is 300 rpm
